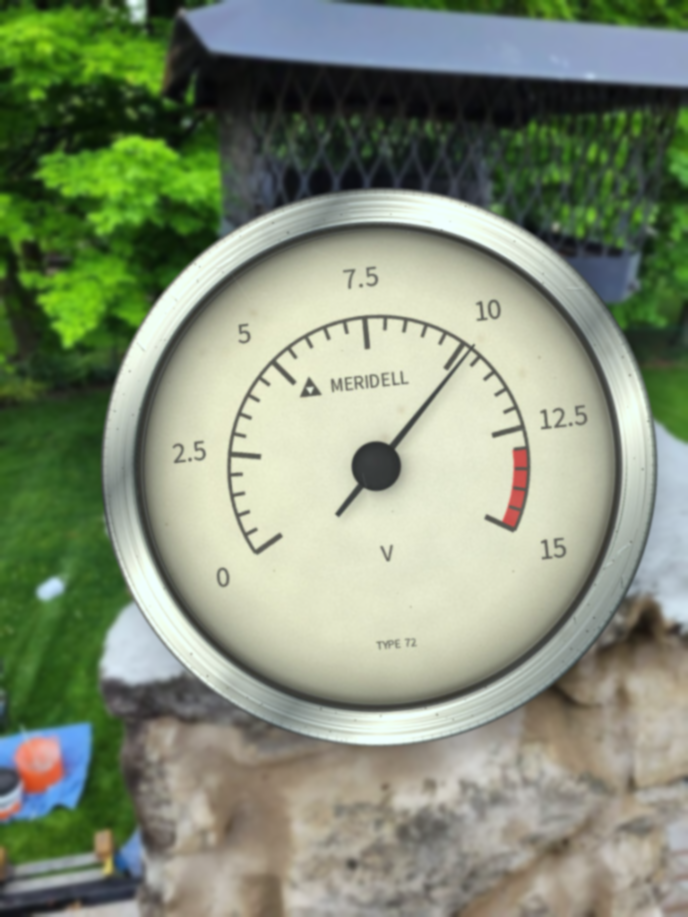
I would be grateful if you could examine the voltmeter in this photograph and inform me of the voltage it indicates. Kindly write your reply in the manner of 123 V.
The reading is 10.25 V
